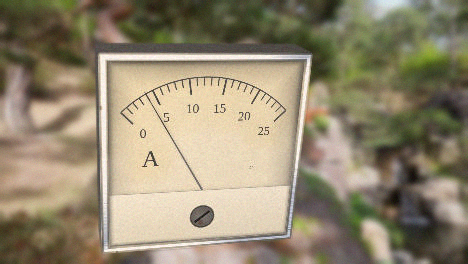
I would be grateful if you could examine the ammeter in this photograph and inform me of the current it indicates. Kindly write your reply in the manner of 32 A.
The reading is 4 A
